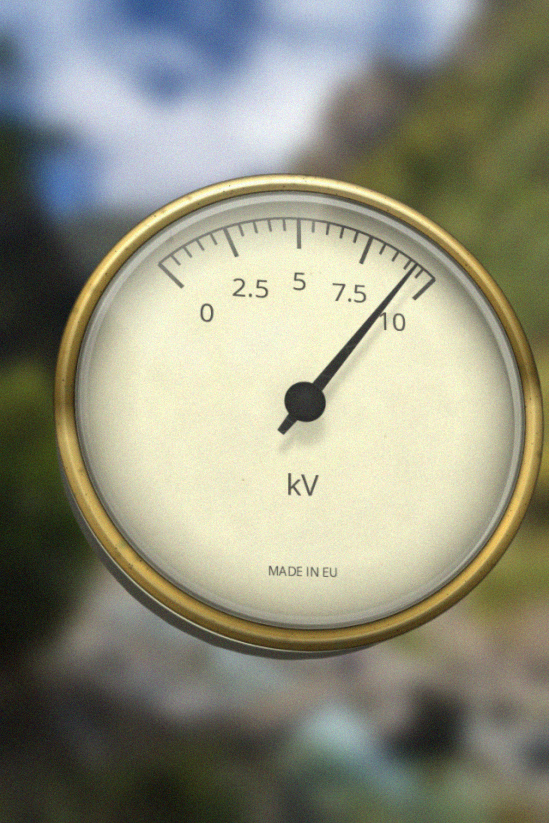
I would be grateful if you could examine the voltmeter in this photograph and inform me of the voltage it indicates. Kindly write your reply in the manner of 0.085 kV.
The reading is 9.25 kV
